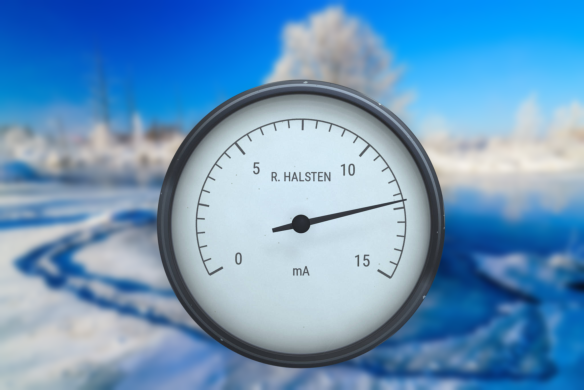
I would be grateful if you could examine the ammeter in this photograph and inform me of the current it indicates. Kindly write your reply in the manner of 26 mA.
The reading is 12.25 mA
